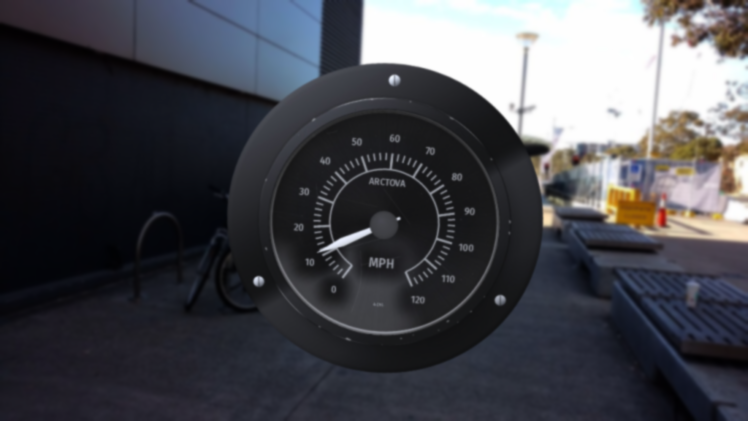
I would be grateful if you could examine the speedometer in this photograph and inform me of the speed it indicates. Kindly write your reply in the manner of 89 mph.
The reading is 12 mph
